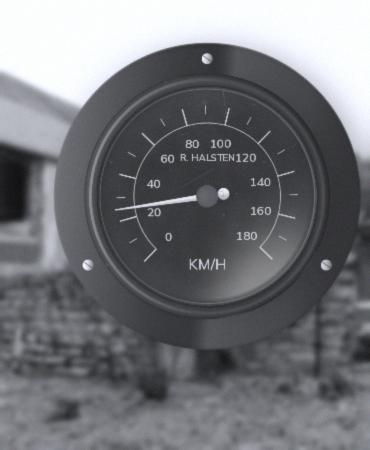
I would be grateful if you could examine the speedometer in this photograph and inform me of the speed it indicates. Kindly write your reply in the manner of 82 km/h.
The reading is 25 km/h
